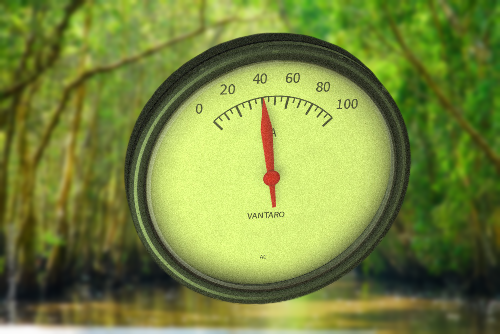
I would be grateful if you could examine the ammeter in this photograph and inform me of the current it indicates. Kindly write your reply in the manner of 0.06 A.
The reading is 40 A
